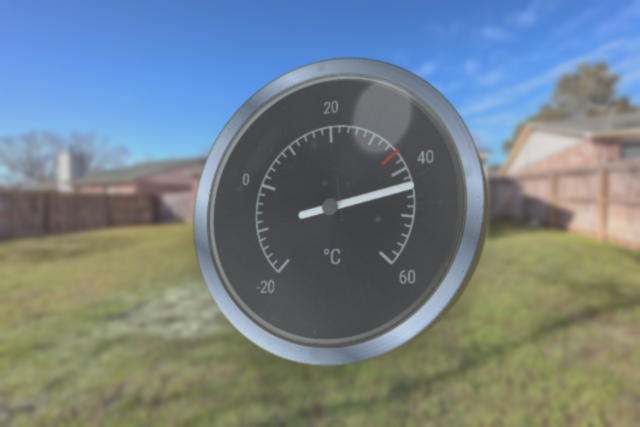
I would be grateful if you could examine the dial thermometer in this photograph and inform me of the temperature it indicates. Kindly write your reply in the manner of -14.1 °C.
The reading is 44 °C
